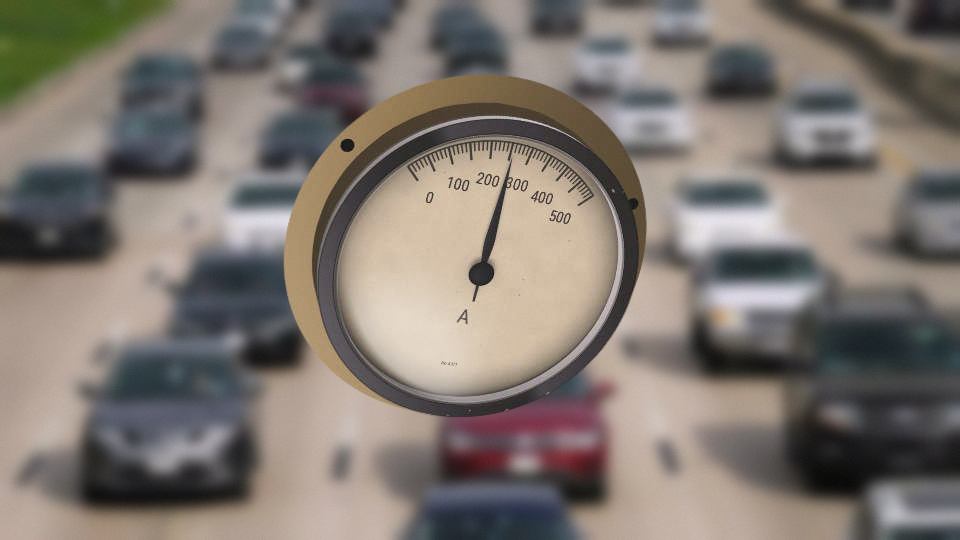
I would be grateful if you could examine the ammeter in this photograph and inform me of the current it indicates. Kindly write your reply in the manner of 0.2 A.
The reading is 250 A
